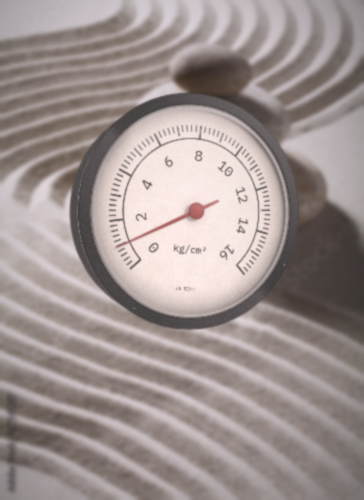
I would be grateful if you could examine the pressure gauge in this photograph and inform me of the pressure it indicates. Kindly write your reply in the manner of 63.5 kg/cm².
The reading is 1 kg/cm²
